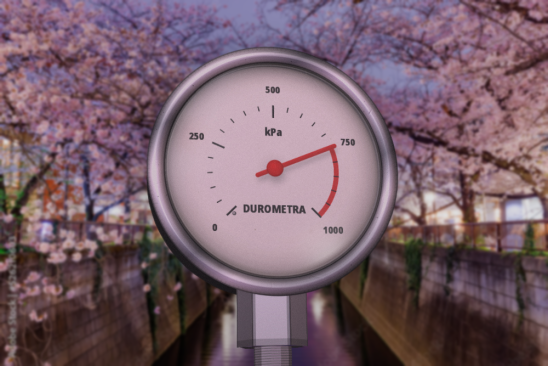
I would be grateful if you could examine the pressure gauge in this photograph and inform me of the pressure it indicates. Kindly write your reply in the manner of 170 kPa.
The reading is 750 kPa
